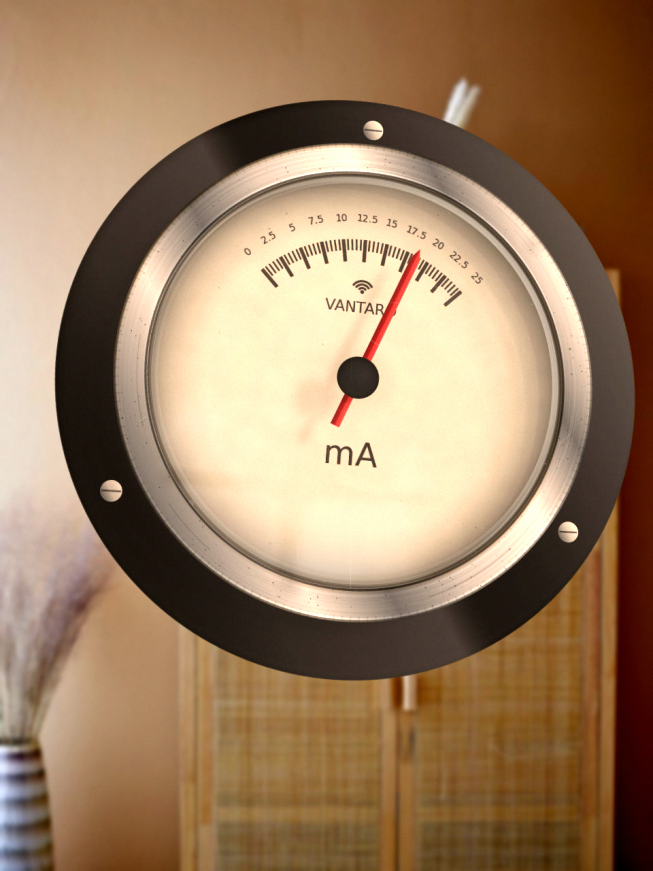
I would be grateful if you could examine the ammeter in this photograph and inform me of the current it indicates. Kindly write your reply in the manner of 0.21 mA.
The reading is 18.5 mA
